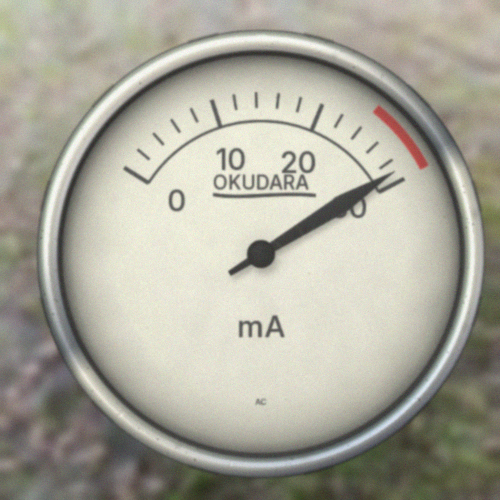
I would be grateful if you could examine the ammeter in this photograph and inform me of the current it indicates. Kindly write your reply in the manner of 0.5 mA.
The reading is 29 mA
